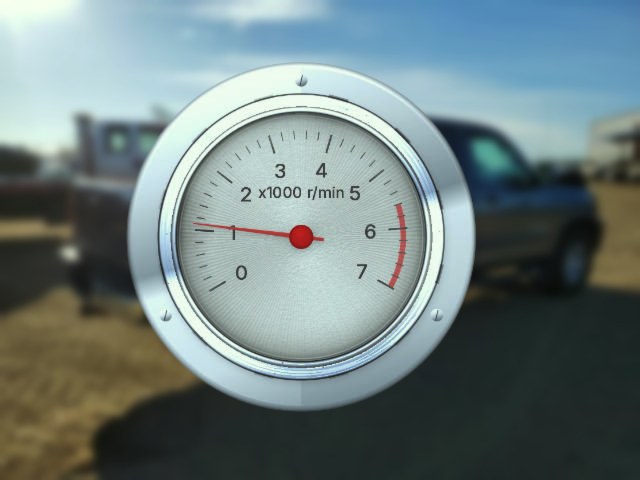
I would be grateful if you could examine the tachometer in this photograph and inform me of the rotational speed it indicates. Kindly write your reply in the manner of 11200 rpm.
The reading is 1100 rpm
